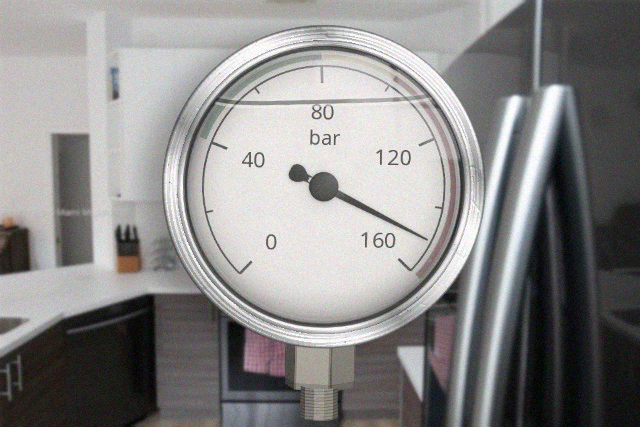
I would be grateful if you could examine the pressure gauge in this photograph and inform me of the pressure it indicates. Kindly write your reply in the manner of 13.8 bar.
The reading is 150 bar
